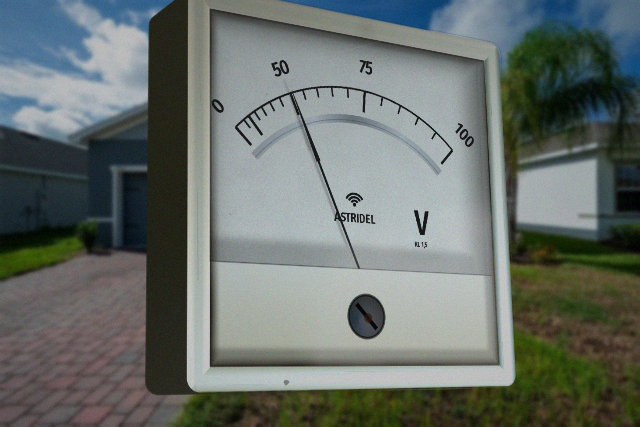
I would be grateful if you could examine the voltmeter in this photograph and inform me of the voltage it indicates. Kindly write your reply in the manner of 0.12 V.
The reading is 50 V
